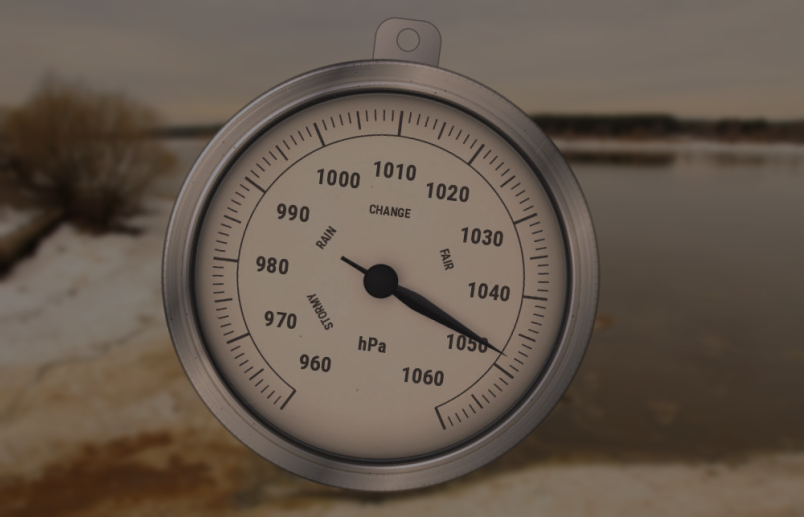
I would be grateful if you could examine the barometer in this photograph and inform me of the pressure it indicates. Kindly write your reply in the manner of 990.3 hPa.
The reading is 1048 hPa
